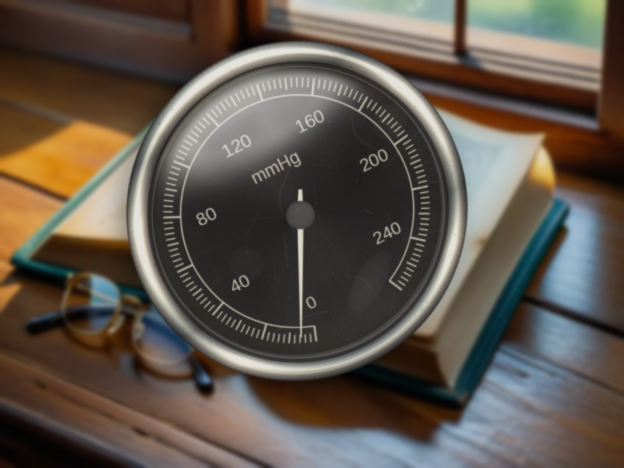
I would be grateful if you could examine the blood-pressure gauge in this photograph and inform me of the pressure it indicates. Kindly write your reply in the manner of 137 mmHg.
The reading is 6 mmHg
